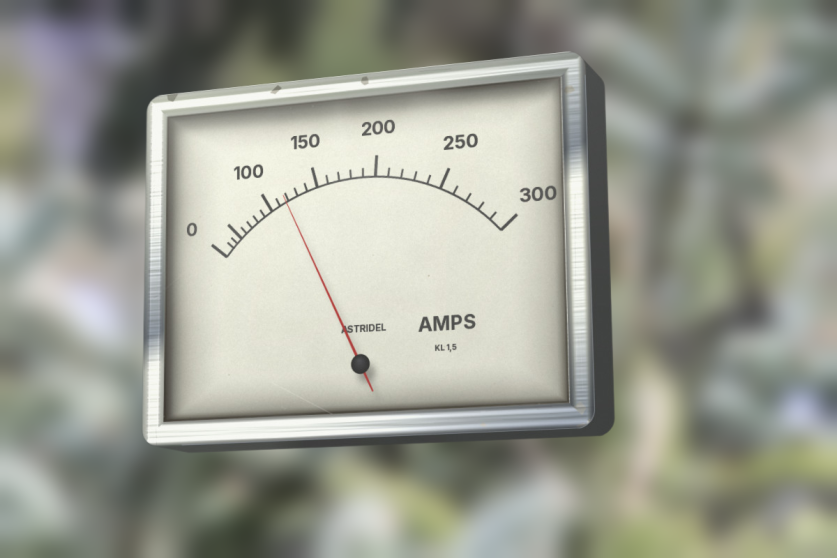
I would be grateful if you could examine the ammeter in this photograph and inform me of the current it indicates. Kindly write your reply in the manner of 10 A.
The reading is 120 A
